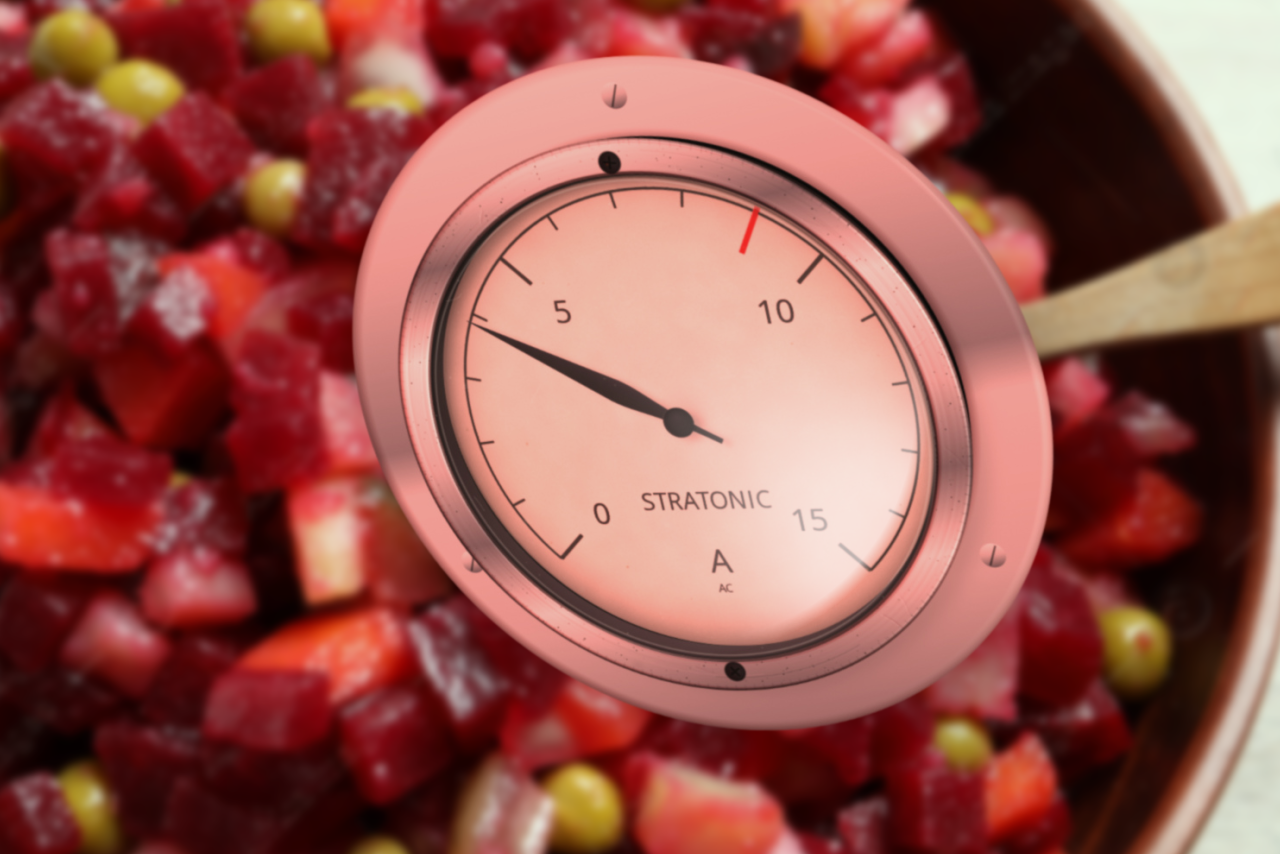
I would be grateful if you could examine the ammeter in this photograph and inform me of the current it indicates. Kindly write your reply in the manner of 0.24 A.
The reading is 4 A
